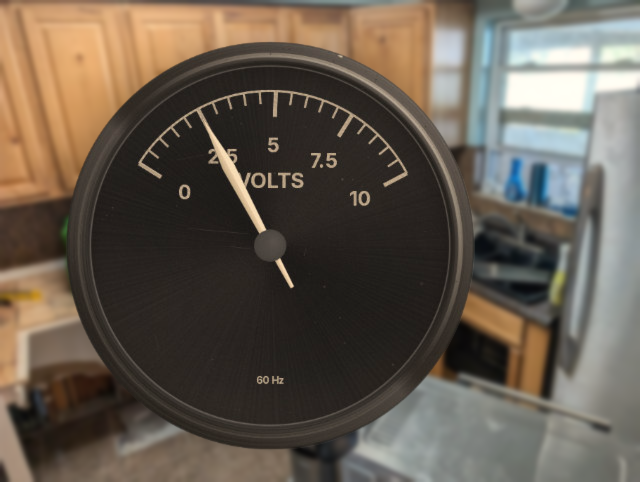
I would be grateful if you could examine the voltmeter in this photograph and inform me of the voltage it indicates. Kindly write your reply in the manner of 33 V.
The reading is 2.5 V
